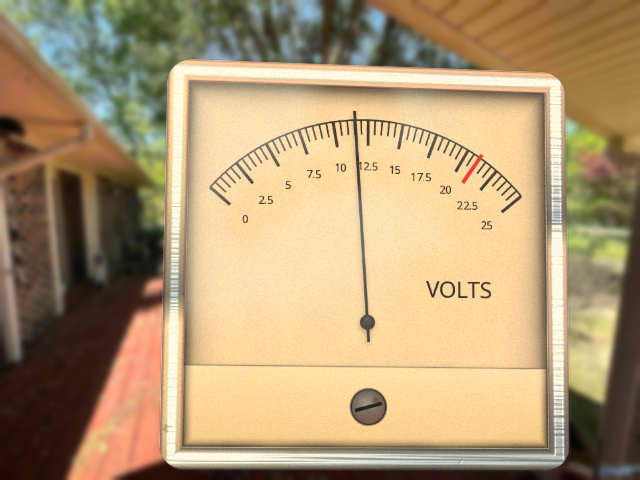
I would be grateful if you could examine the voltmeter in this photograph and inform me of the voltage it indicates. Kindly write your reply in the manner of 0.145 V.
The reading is 11.5 V
